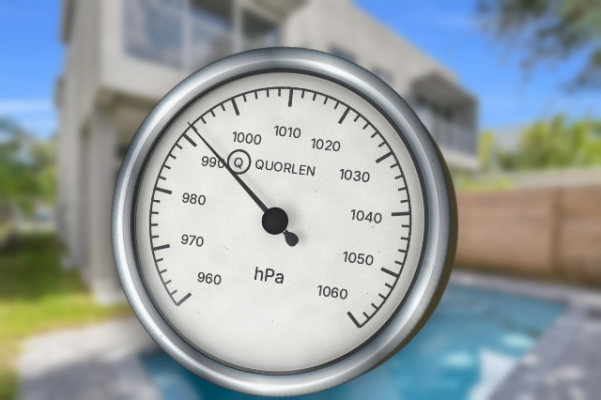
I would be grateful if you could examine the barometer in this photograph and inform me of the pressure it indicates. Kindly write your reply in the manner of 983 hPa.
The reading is 992 hPa
